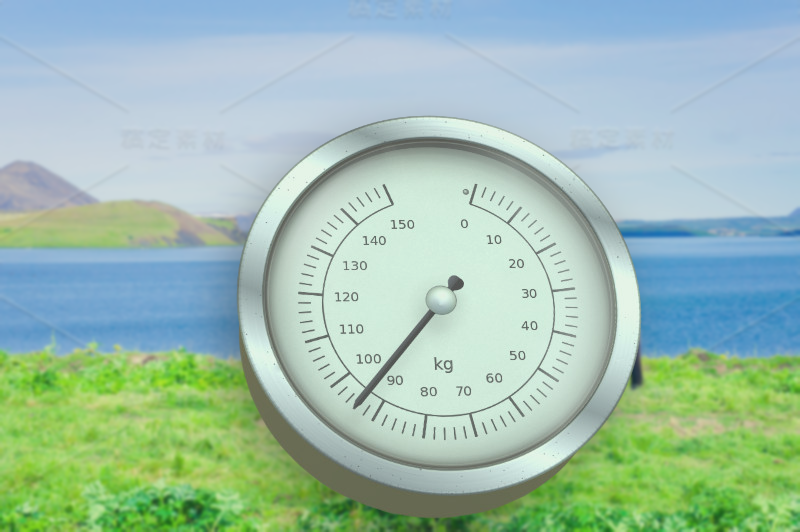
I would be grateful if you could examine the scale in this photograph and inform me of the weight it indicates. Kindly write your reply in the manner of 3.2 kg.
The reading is 94 kg
